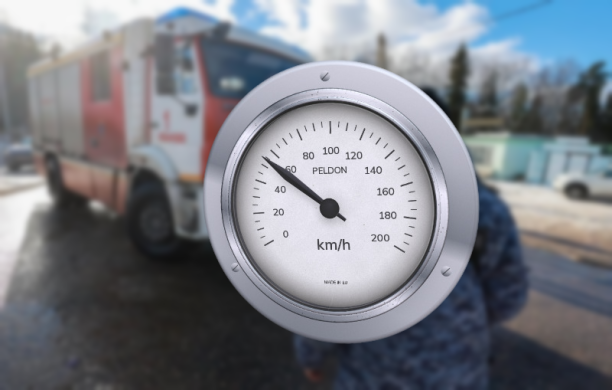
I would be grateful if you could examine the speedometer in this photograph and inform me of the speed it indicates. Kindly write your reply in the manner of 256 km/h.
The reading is 55 km/h
